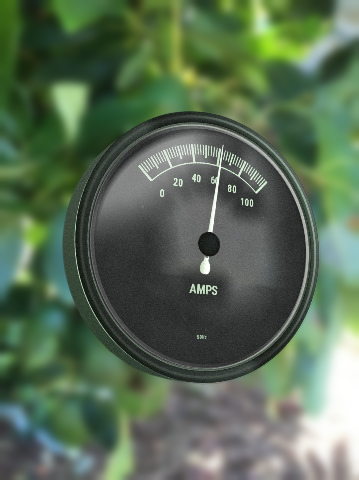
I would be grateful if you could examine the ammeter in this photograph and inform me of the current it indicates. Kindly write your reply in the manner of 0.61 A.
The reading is 60 A
